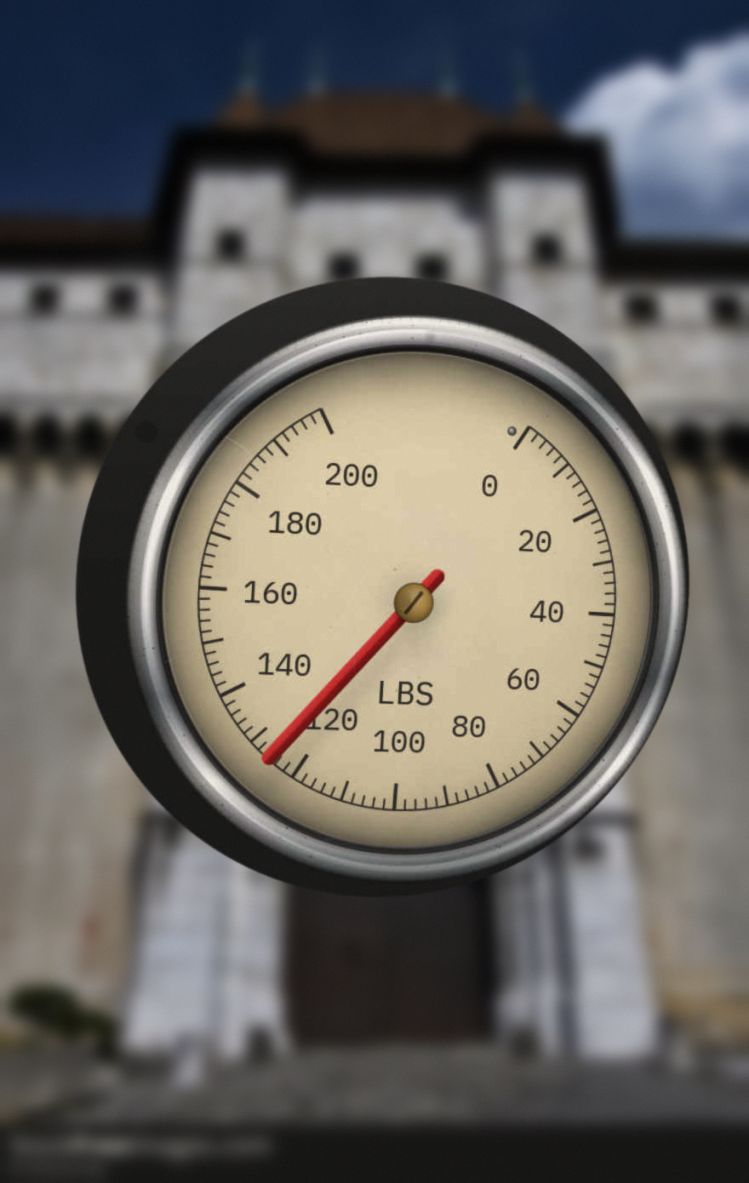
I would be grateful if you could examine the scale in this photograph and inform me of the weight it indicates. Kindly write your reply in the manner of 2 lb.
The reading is 126 lb
